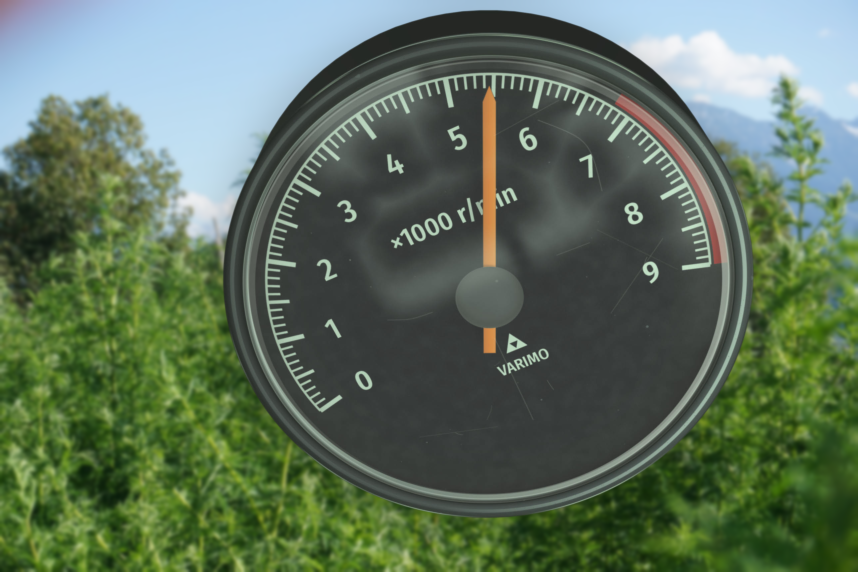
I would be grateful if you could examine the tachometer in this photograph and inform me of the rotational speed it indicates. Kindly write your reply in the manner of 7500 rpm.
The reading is 5450 rpm
